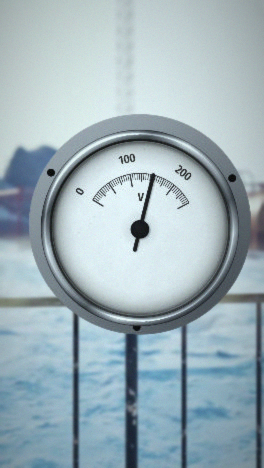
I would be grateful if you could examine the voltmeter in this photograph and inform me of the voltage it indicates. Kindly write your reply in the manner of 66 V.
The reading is 150 V
